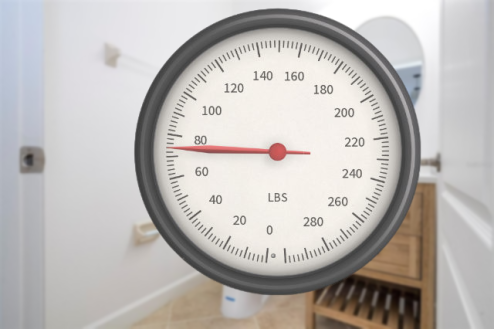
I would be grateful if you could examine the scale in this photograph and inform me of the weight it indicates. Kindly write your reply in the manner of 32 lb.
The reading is 74 lb
